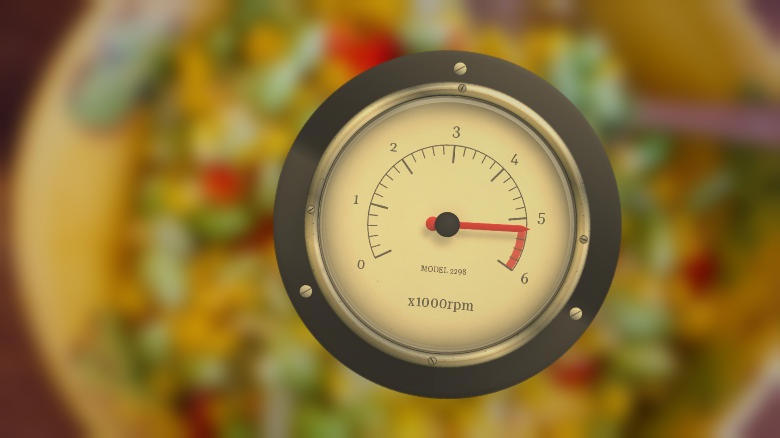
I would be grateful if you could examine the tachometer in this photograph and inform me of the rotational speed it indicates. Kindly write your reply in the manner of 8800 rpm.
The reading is 5200 rpm
